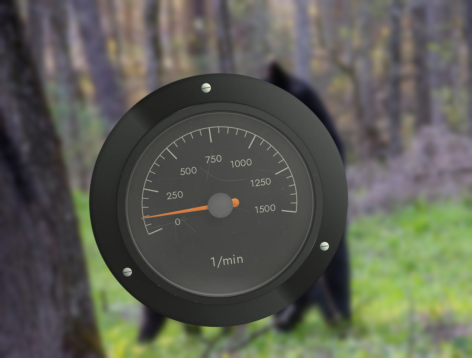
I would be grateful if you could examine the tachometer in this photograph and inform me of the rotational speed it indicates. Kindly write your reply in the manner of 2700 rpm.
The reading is 100 rpm
